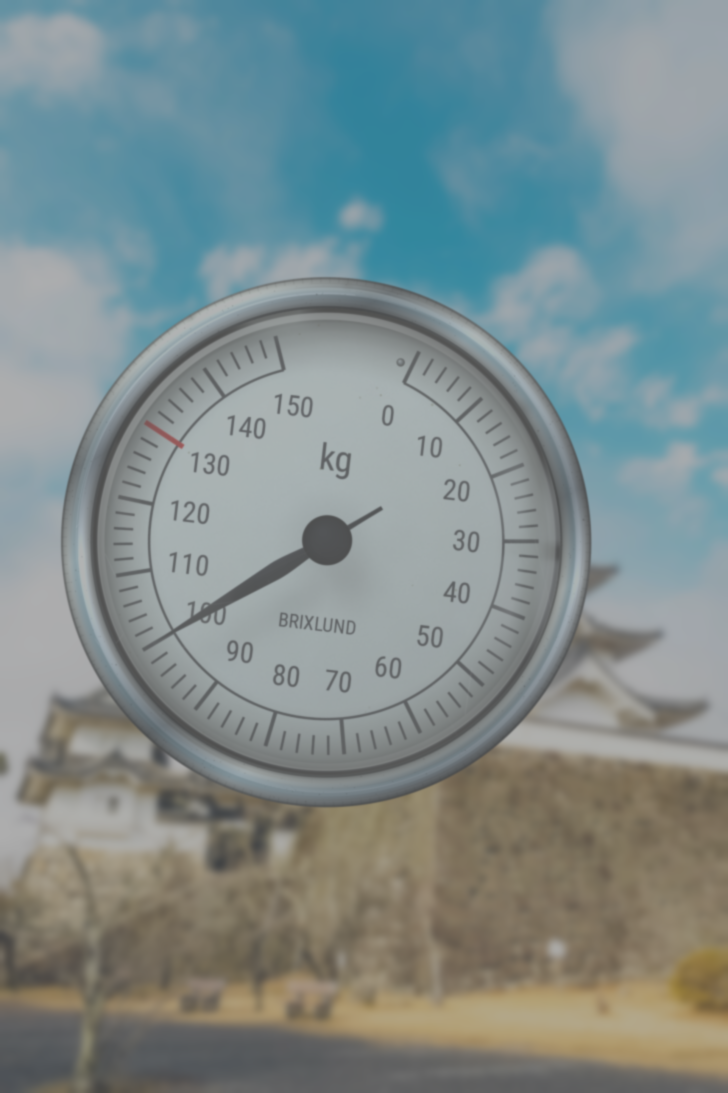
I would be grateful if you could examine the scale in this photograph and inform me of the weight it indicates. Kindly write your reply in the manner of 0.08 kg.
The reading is 100 kg
